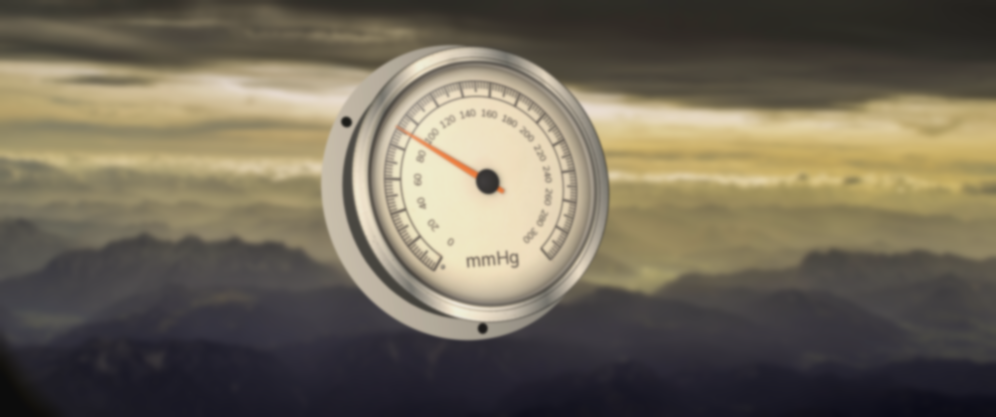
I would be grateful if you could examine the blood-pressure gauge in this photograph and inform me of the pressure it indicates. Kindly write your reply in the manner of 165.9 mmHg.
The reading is 90 mmHg
